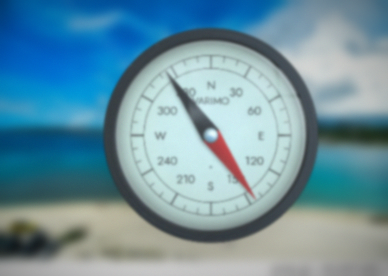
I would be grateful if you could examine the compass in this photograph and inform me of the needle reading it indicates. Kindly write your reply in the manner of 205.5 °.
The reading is 145 °
